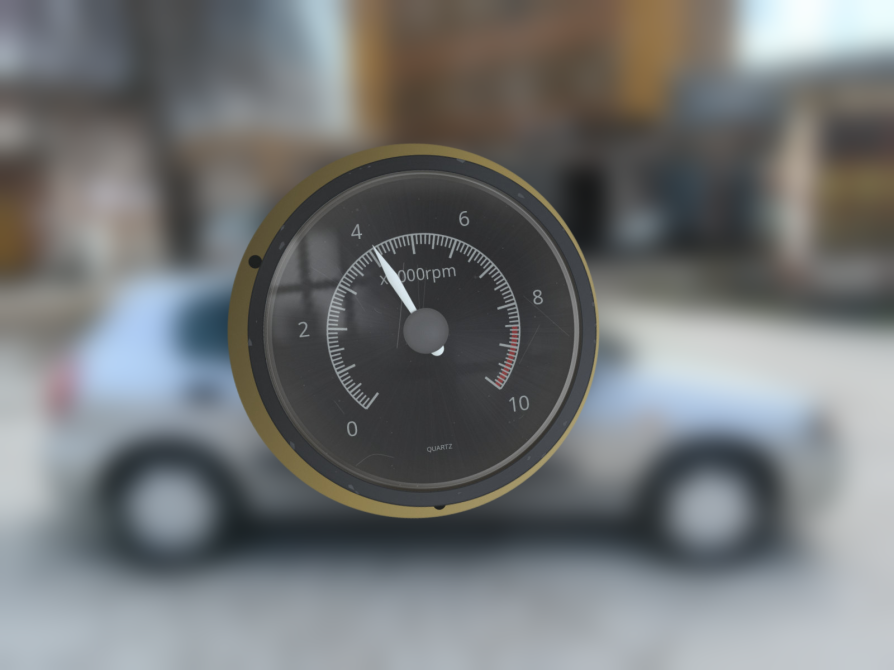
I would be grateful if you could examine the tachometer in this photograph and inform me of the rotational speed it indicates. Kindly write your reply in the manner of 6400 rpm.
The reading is 4100 rpm
